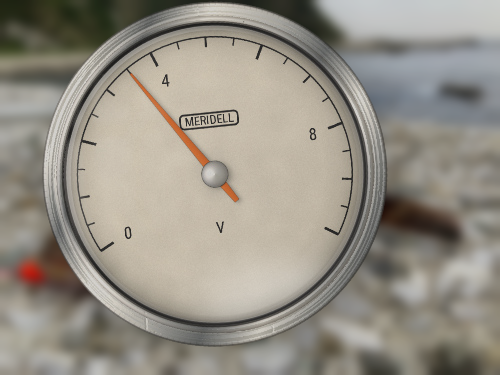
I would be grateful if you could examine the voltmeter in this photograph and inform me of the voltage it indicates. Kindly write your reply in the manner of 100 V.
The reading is 3.5 V
